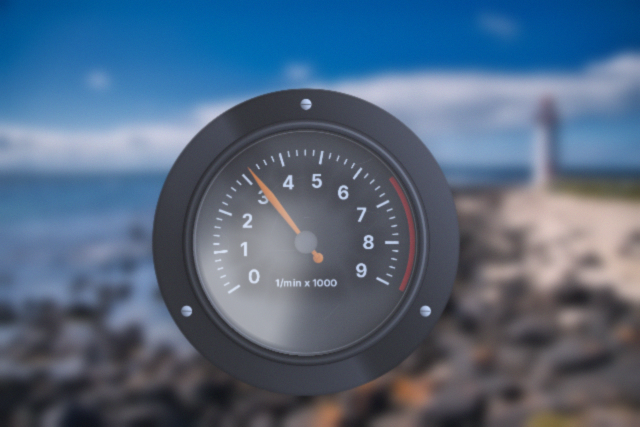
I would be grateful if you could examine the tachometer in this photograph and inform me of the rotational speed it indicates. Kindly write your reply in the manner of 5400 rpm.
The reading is 3200 rpm
